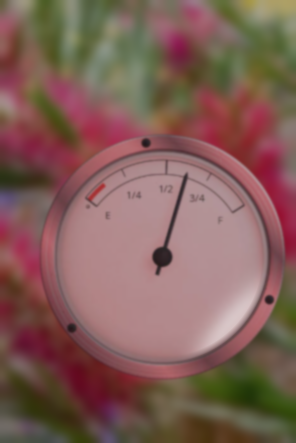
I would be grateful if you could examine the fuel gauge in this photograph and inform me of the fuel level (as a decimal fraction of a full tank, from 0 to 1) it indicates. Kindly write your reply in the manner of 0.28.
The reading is 0.625
